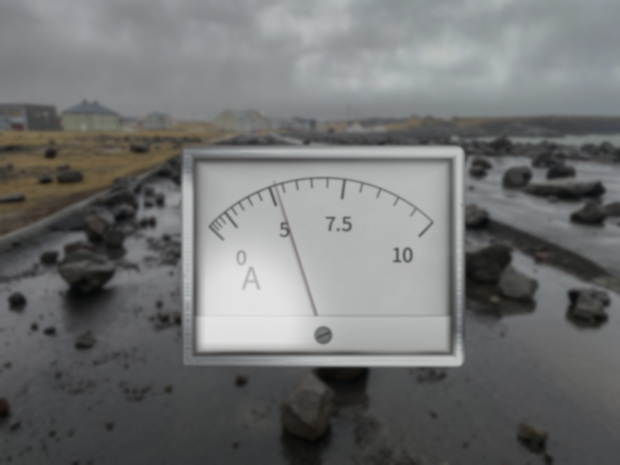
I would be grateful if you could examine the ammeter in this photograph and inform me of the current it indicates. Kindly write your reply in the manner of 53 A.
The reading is 5.25 A
